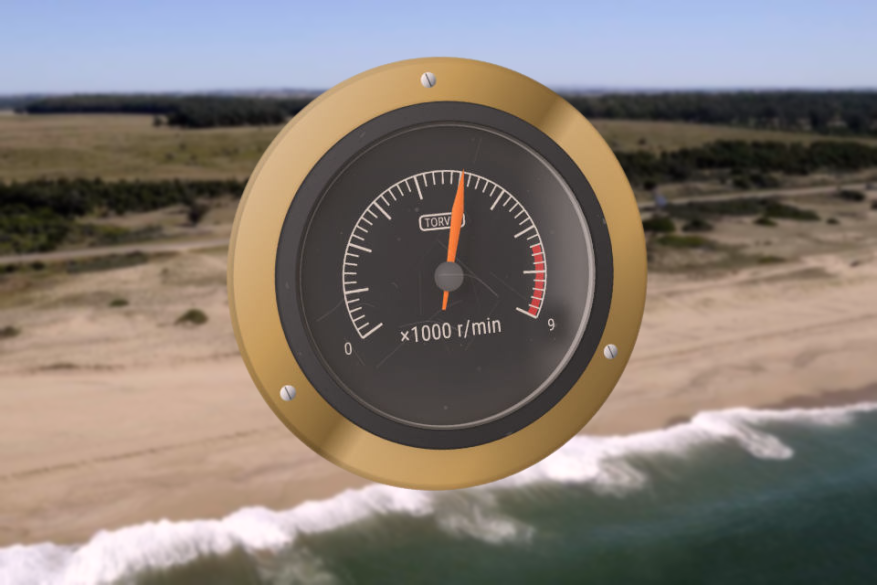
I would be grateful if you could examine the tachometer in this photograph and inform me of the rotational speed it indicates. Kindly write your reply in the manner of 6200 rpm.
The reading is 5000 rpm
